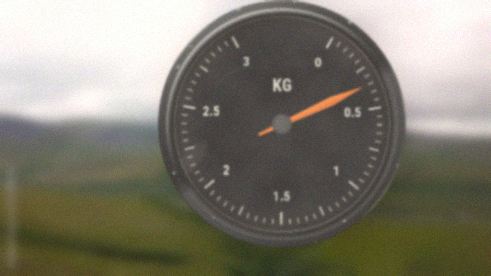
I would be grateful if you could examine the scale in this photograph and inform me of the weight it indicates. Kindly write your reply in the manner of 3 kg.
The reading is 0.35 kg
